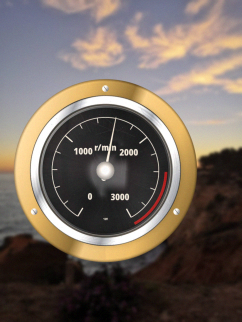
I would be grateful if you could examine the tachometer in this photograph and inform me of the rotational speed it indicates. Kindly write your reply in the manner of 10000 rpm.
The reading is 1600 rpm
